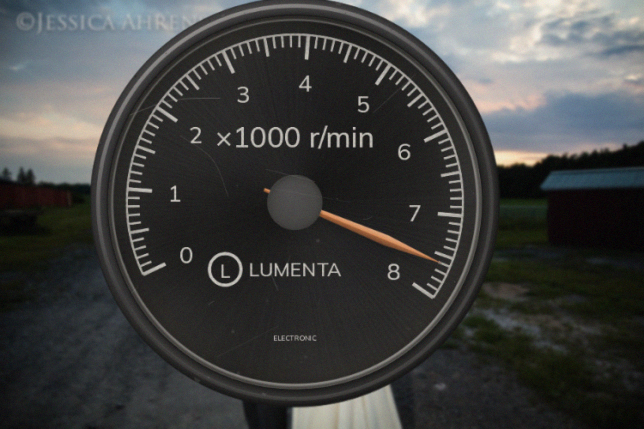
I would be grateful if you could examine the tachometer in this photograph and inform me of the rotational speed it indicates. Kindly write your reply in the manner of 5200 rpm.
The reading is 7600 rpm
